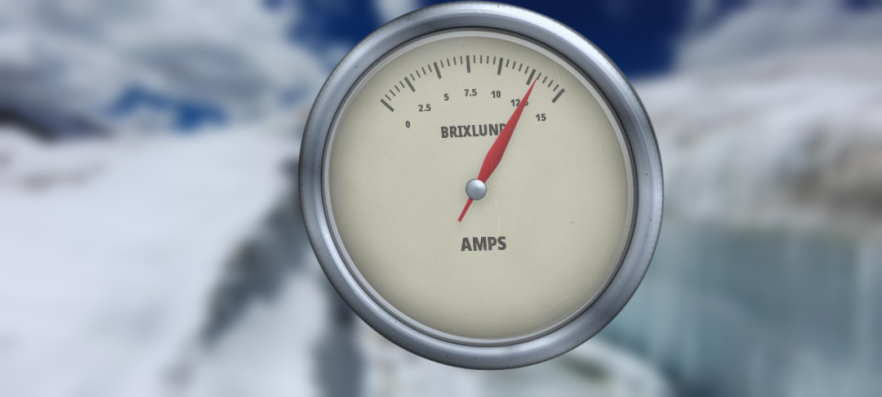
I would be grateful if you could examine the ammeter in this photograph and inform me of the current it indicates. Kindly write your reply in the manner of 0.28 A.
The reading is 13 A
